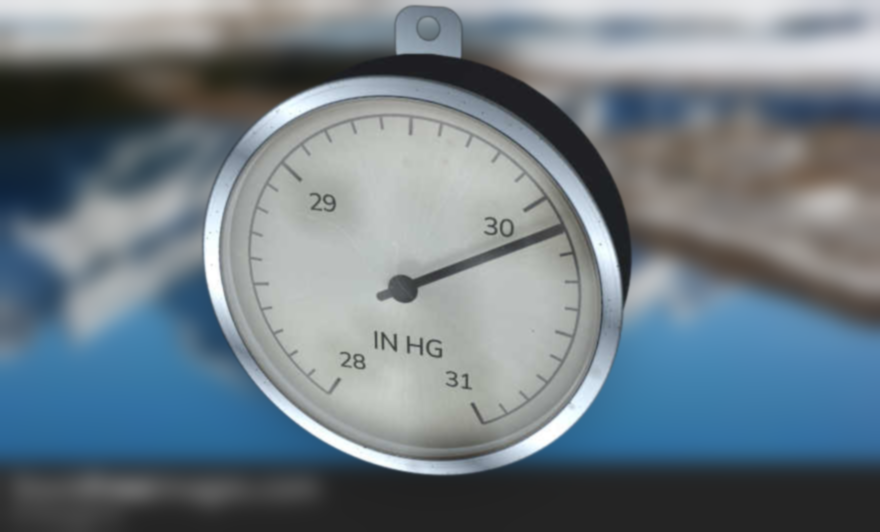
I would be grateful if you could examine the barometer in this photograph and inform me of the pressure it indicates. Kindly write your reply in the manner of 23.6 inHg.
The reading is 30.1 inHg
